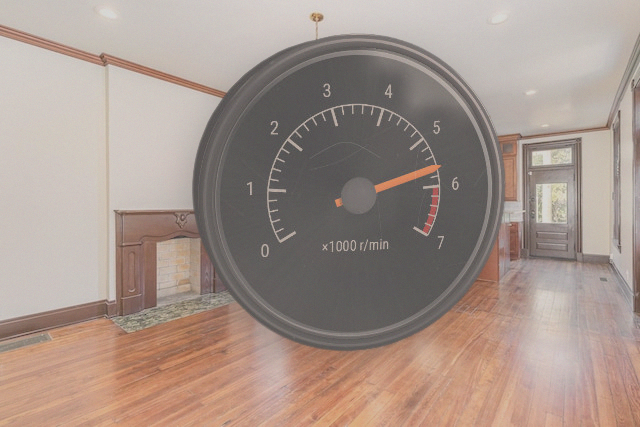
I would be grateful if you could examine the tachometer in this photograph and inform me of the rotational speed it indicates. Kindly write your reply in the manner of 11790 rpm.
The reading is 5600 rpm
